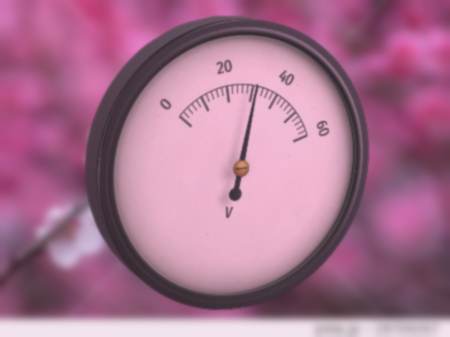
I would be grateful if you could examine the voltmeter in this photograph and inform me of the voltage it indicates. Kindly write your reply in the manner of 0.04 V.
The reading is 30 V
